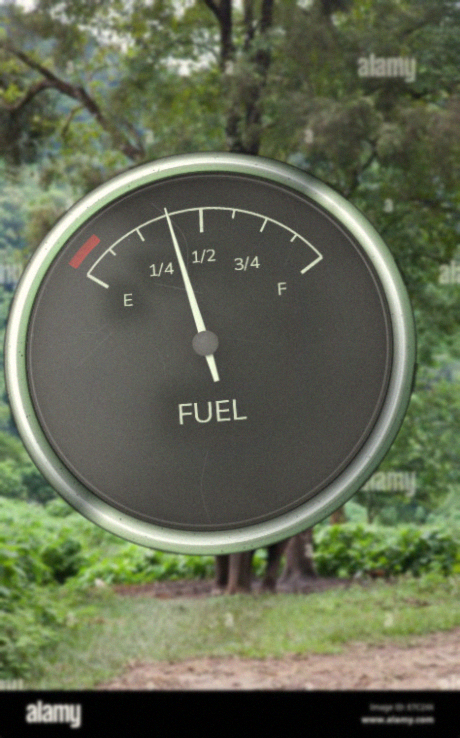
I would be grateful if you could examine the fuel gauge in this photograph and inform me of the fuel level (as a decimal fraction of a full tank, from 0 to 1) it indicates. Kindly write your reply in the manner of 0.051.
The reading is 0.375
